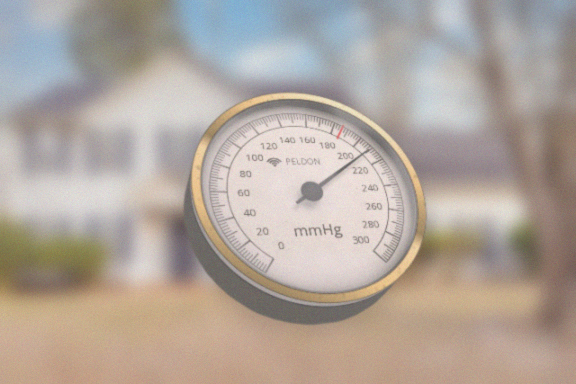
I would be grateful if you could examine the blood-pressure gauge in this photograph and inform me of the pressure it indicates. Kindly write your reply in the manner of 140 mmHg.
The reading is 210 mmHg
